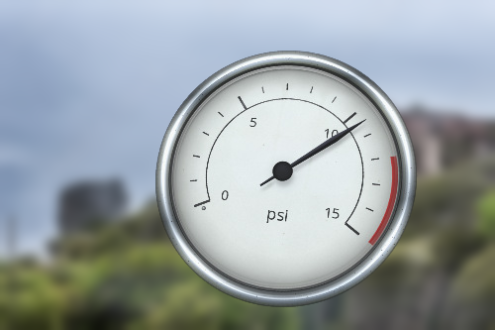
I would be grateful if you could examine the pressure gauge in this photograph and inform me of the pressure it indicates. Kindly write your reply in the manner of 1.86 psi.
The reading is 10.5 psi
